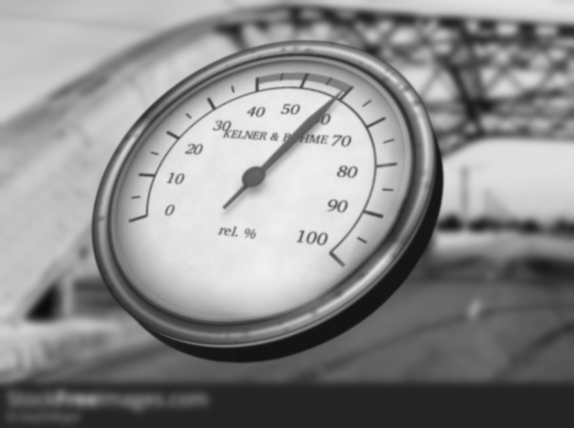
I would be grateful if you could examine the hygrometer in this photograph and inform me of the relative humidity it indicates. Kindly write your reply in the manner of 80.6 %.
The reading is 60 %
